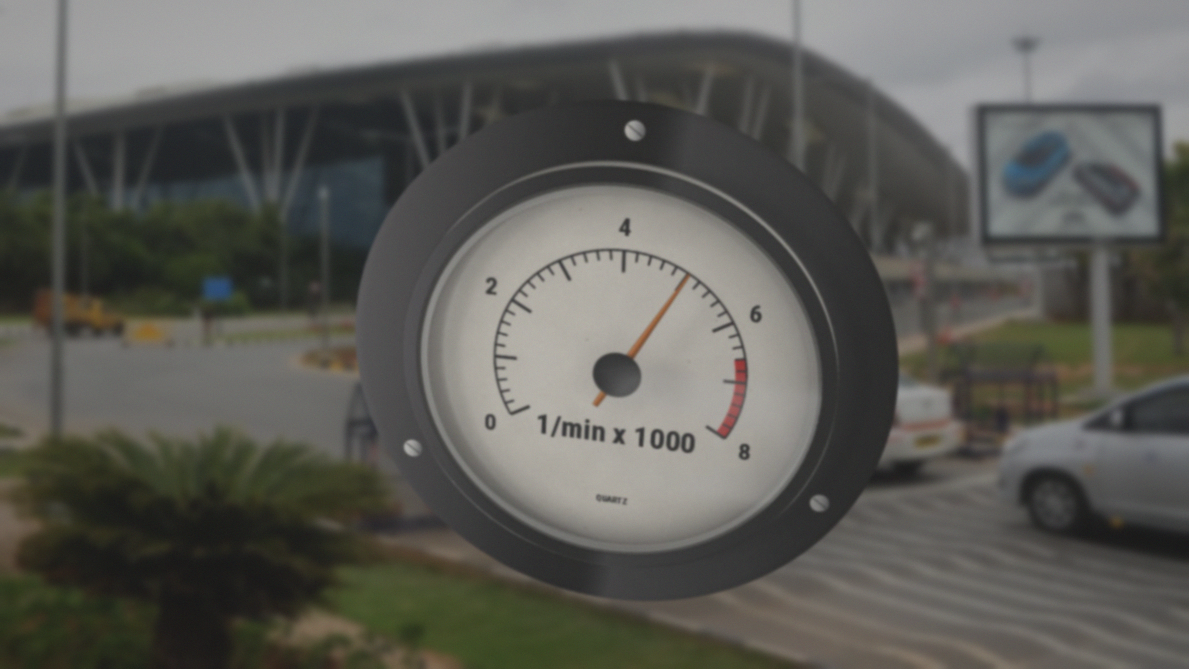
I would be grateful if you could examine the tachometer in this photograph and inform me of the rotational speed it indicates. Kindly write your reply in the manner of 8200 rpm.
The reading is 5000 rpm
